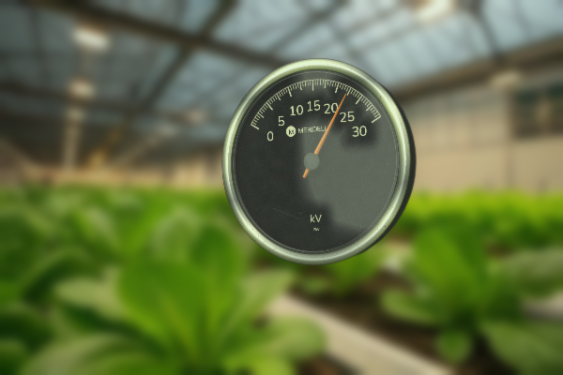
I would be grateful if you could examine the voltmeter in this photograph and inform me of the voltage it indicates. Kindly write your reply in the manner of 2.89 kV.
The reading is 22.5 kV
